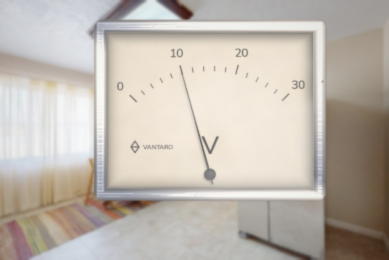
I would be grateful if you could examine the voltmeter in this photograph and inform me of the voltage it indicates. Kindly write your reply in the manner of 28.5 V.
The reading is 10 V
